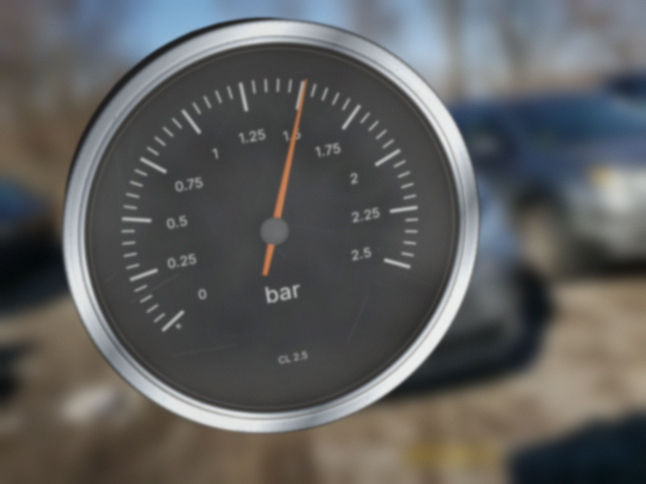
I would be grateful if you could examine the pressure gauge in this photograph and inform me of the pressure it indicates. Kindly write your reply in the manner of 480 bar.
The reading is 1.5 bar
